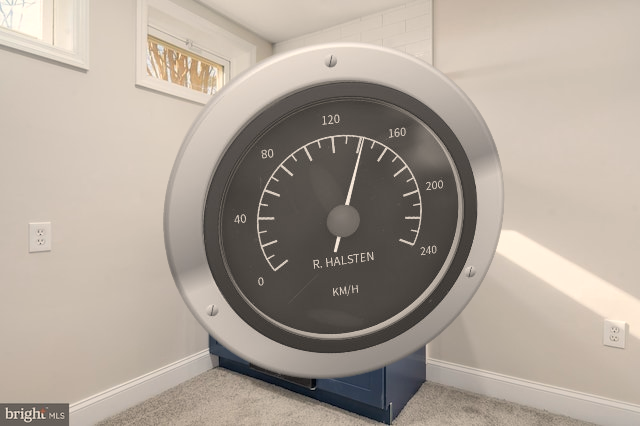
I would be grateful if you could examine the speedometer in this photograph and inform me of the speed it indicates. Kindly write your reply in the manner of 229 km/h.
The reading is 140 km/h
